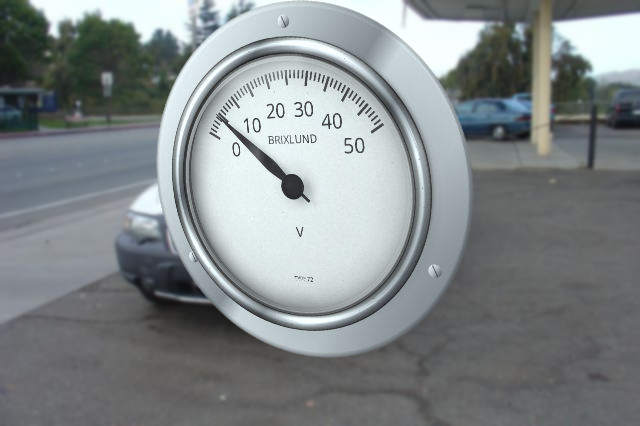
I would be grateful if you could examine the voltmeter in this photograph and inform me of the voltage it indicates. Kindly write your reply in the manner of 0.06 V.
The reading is 5 V
